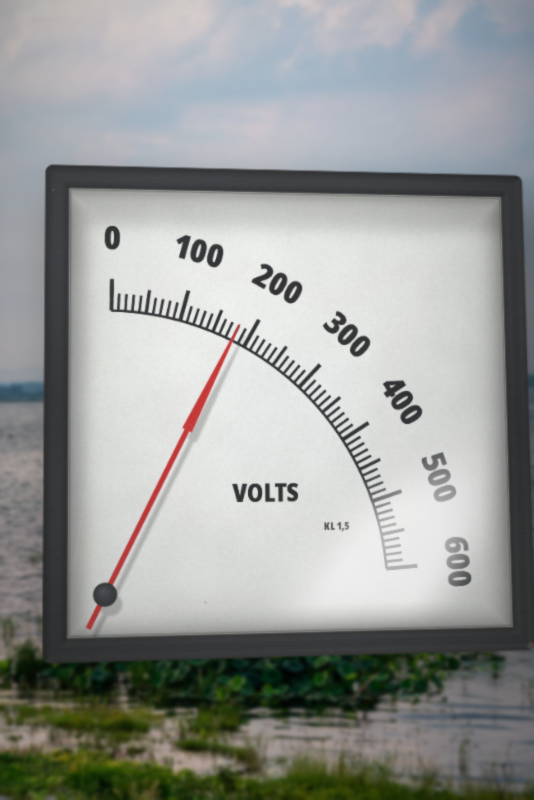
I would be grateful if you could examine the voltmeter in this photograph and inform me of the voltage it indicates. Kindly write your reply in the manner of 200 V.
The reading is 180 V
